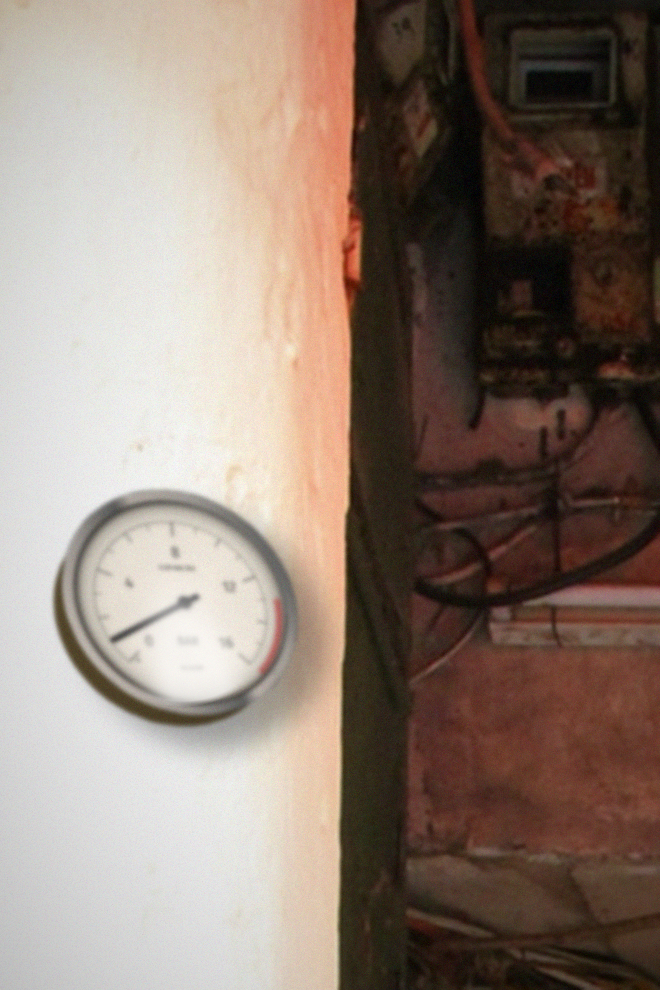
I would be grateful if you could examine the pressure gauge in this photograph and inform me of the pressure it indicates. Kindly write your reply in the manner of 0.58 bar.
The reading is 1 bar
